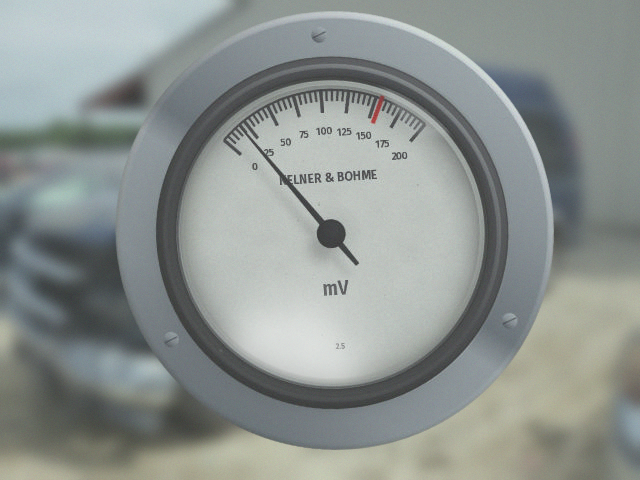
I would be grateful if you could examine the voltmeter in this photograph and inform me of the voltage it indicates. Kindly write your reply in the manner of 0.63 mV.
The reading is 20 mV
